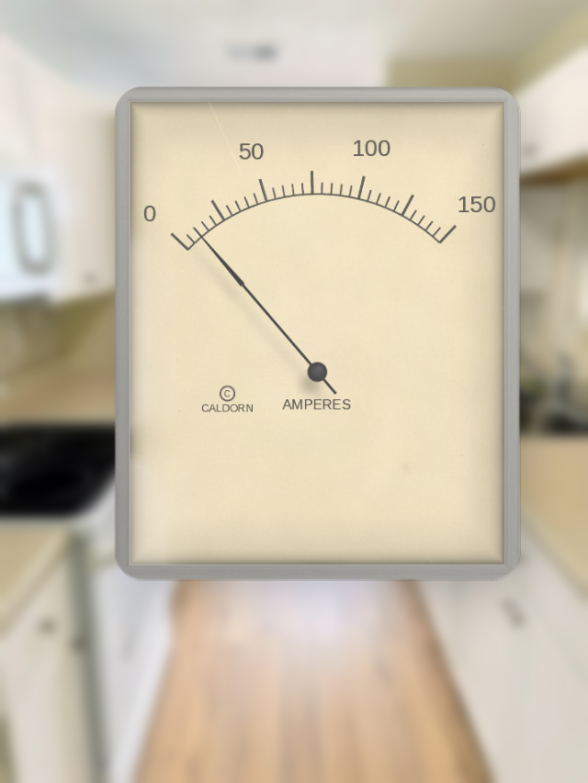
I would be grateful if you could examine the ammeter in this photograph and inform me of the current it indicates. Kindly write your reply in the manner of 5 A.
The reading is 10 A
